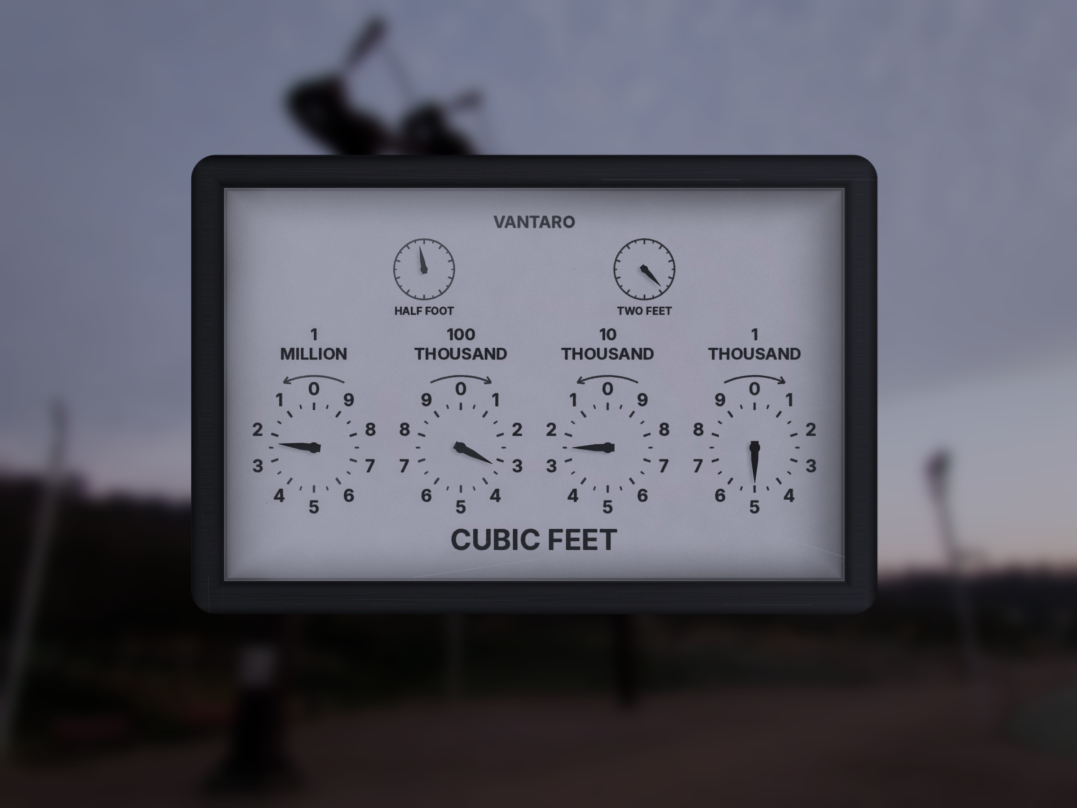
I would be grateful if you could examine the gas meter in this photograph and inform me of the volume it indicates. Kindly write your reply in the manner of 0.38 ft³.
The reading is 232500 ft³
